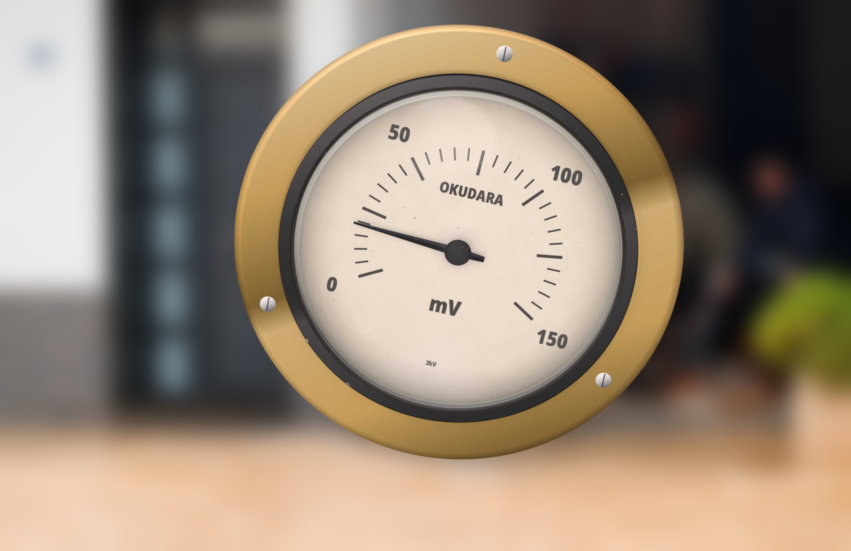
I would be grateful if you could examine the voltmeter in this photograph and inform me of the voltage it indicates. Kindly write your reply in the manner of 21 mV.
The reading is 20 mV
